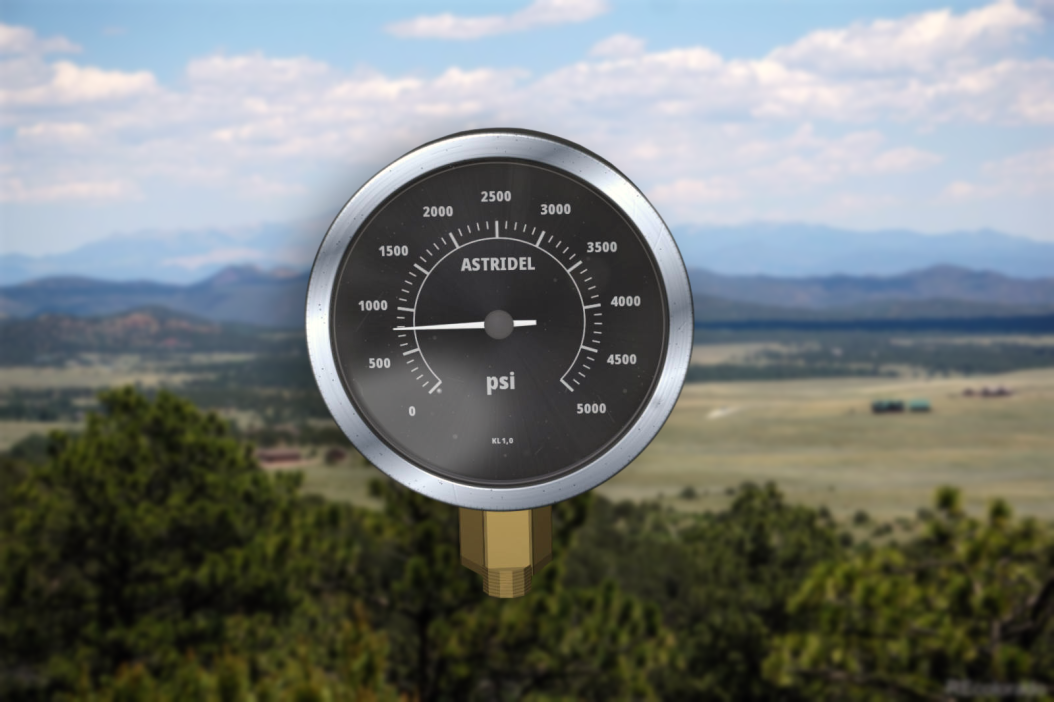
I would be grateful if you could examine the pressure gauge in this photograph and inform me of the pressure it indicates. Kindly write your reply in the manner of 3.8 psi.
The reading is 800 psi
